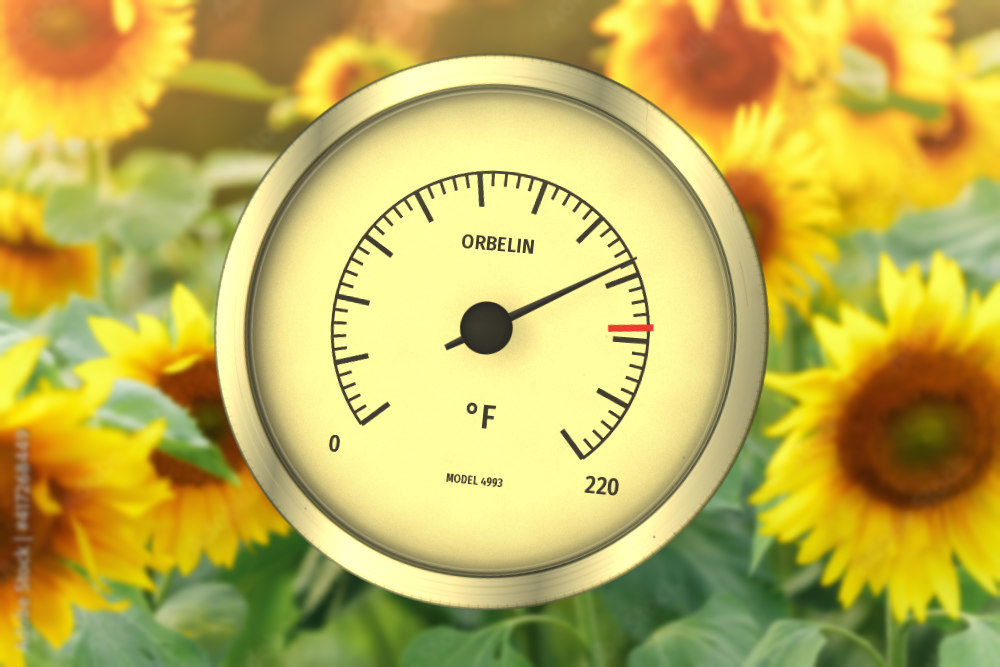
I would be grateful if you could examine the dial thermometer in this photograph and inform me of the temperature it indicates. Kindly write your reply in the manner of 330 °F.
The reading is 156 °F
